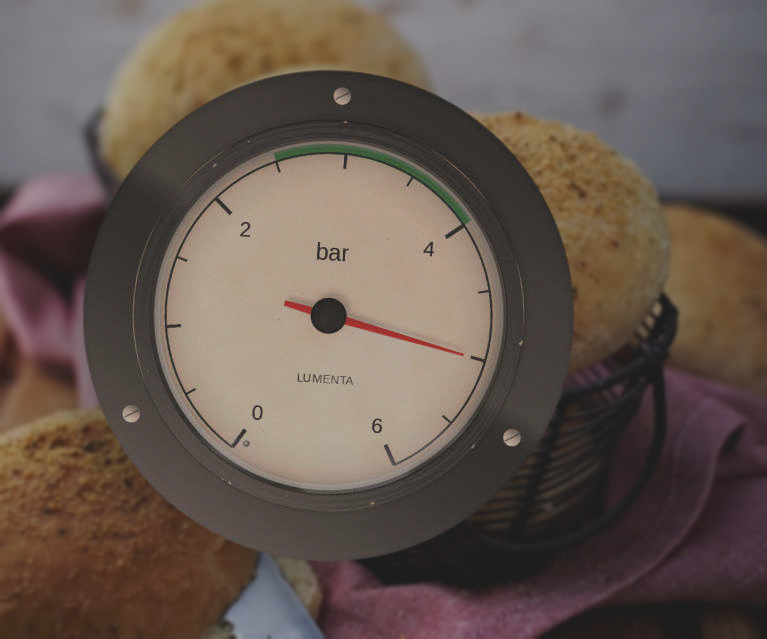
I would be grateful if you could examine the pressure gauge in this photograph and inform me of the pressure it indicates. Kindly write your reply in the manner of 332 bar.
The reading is 5 bar
